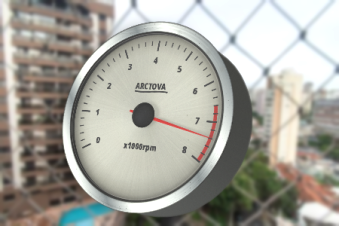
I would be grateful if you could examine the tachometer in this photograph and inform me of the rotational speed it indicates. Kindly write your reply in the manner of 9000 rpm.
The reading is 7400 rpm
